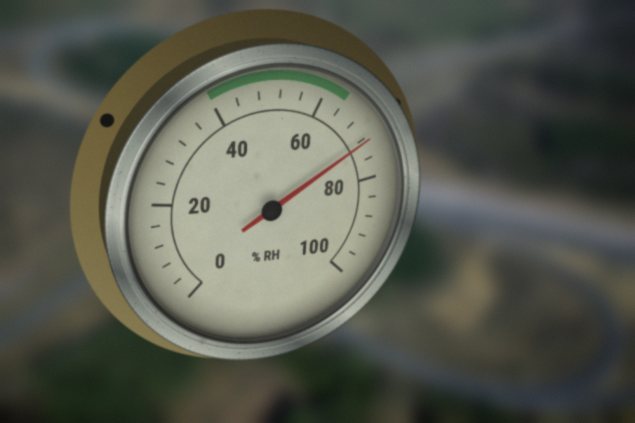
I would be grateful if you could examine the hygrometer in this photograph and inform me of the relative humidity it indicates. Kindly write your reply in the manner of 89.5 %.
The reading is 72 %
